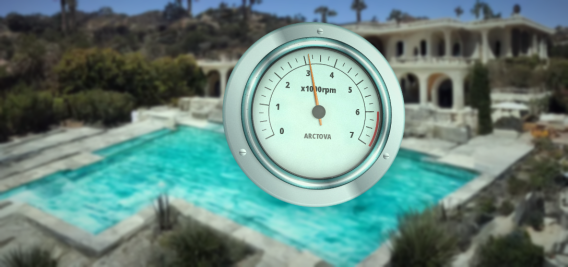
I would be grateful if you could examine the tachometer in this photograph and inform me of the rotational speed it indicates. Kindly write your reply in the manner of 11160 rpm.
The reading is 3125 rpm
